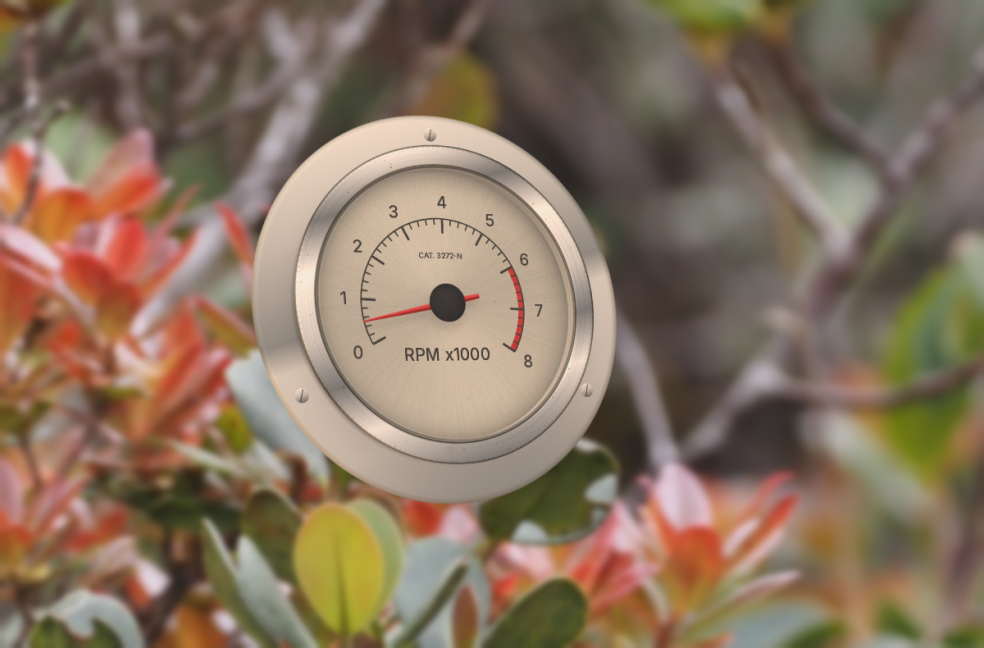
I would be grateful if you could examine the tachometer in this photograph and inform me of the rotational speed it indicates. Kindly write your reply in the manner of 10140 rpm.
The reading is 500 rpm
